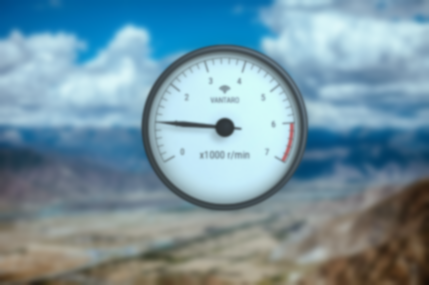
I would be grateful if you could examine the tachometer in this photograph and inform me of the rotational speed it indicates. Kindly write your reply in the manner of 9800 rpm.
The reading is 1000 rpm
